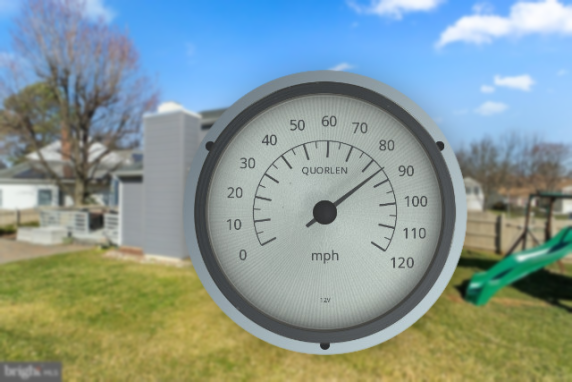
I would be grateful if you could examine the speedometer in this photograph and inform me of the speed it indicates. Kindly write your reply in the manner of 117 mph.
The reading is 85 mph
